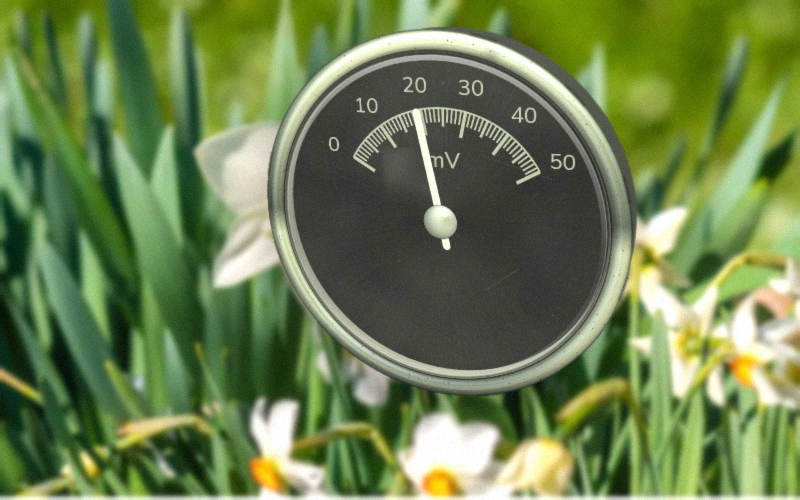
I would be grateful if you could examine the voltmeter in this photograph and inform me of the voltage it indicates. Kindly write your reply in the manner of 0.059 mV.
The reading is 20 mV
